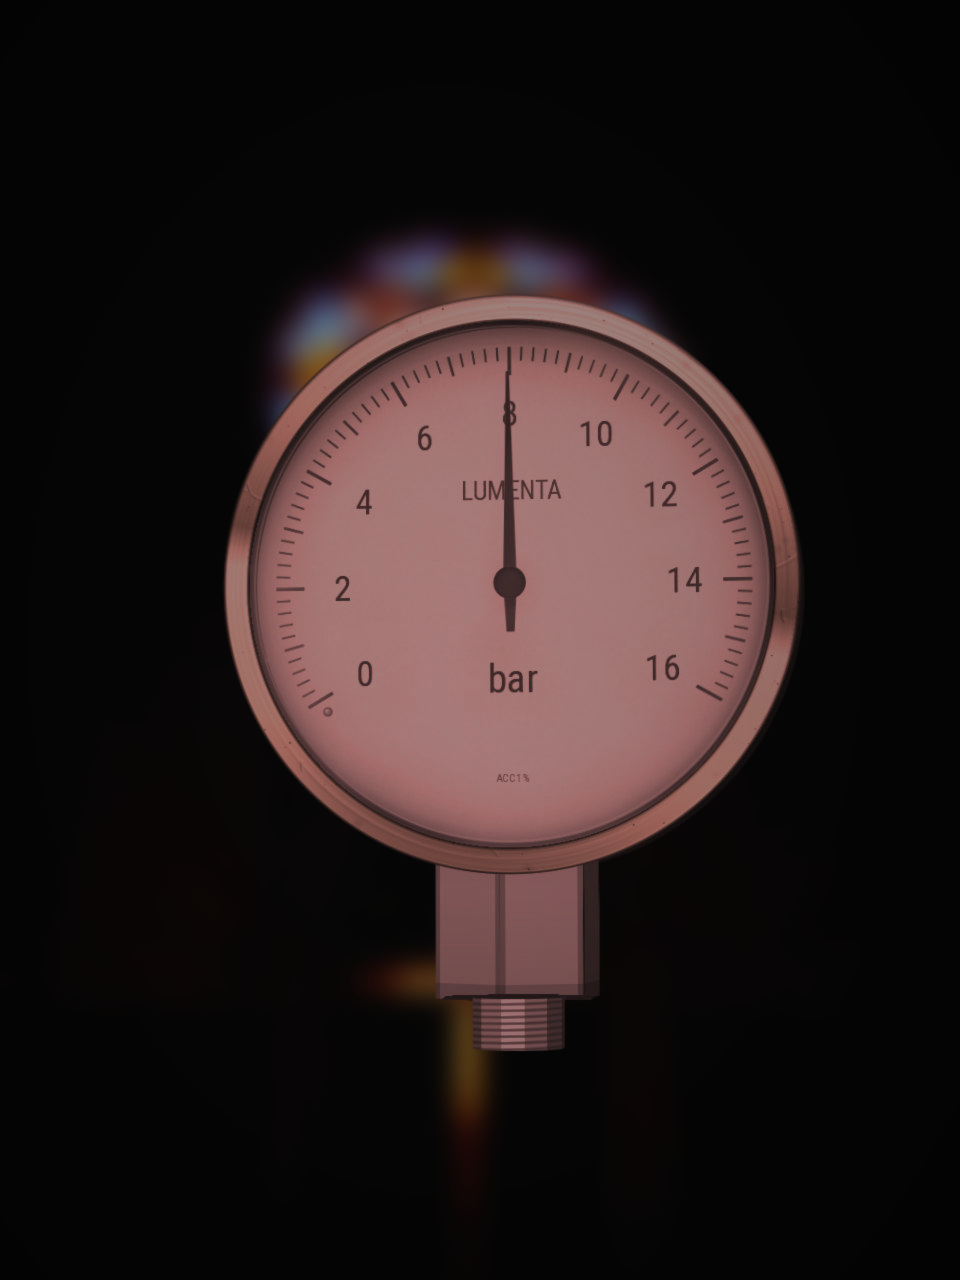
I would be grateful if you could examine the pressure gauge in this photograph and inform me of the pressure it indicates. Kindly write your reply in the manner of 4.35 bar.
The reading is 8 bar
